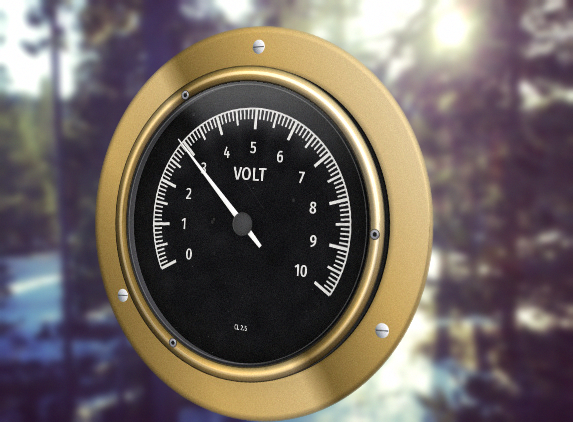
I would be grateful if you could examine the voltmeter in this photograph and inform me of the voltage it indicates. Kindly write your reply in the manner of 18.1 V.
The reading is 3 V
